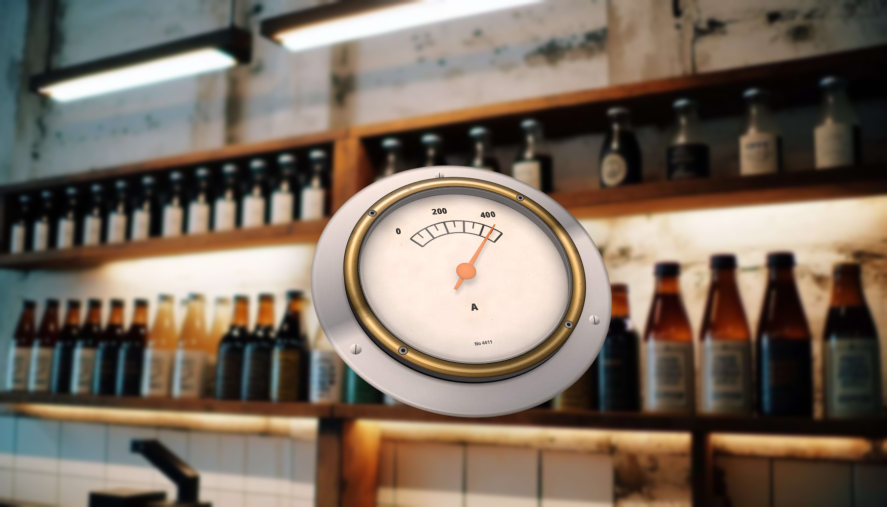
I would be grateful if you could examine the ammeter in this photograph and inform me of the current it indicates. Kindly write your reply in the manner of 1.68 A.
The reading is 450 A
